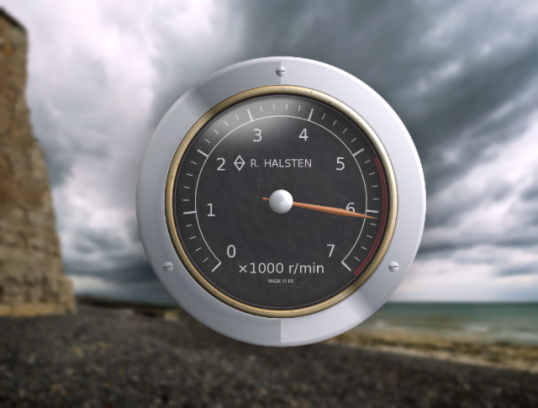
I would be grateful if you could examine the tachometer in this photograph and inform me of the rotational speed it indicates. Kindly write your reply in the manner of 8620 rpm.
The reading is 6100 rpm
